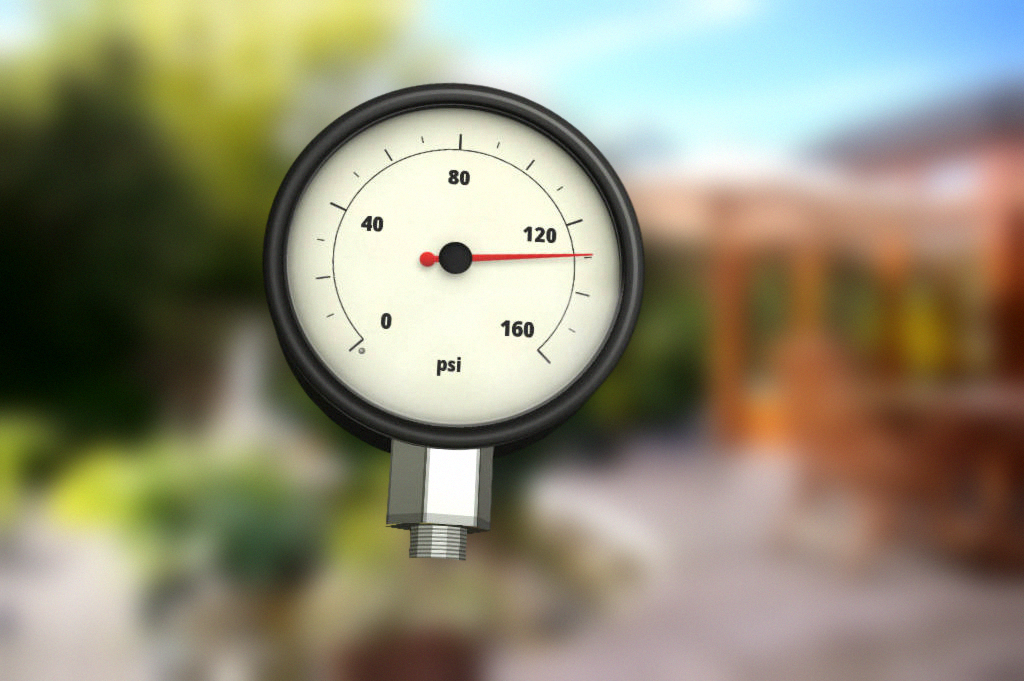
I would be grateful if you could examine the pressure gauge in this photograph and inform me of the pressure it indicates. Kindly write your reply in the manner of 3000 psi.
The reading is 130 psi
